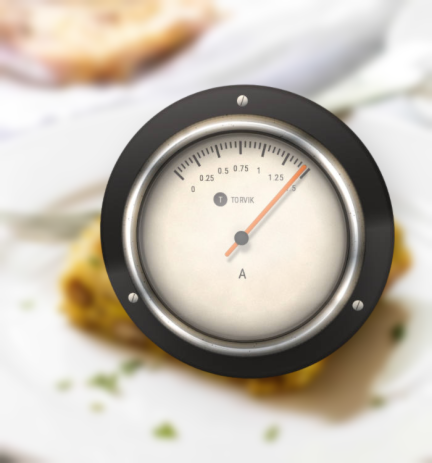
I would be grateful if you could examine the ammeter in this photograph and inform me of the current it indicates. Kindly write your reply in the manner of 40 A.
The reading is 1.45 A
